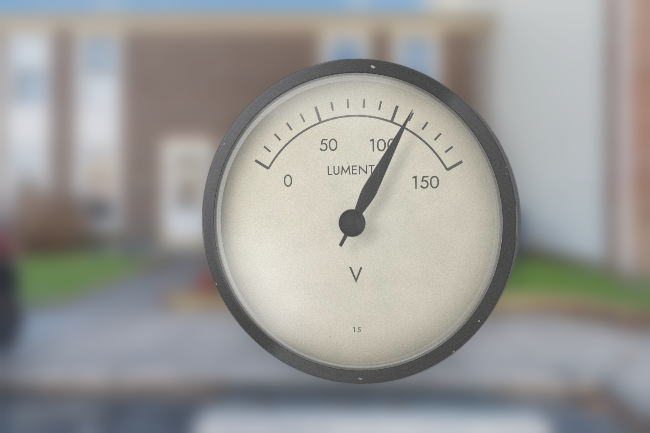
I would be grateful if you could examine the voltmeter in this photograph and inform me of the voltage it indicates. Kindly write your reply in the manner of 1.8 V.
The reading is 110 V
